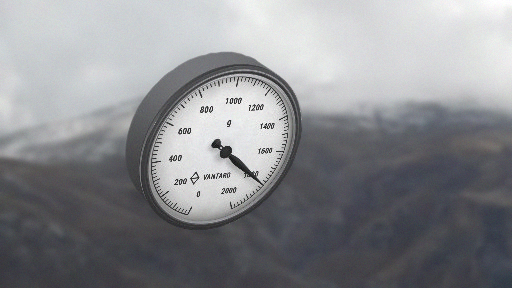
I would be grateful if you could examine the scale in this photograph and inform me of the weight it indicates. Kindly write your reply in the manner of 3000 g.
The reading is 1800 g
